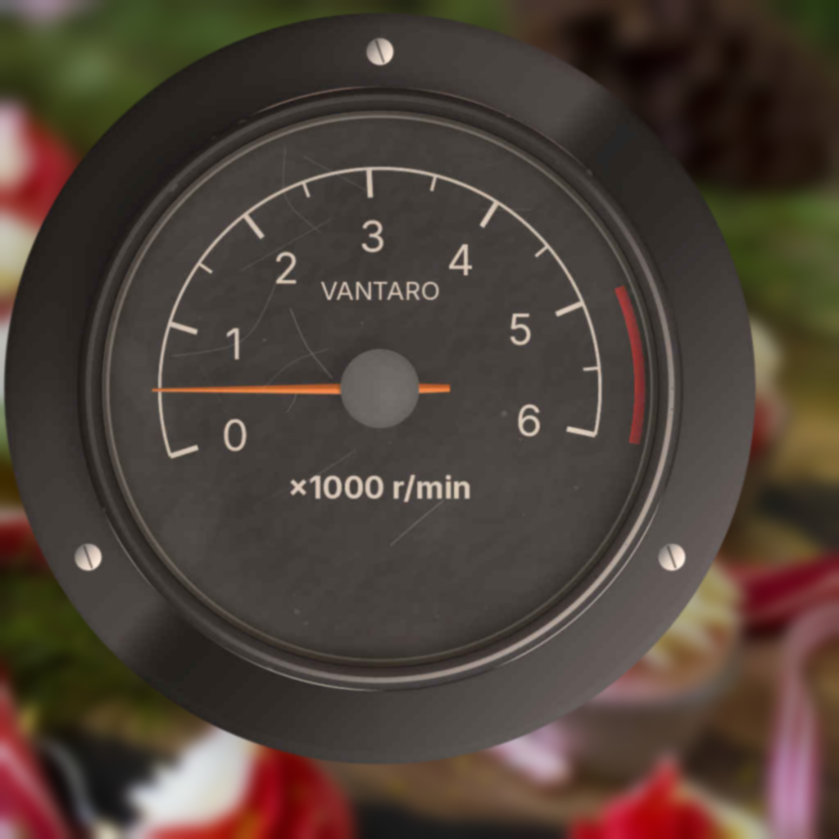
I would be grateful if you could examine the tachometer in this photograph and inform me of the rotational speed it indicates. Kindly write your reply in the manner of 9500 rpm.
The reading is 500 rpm
